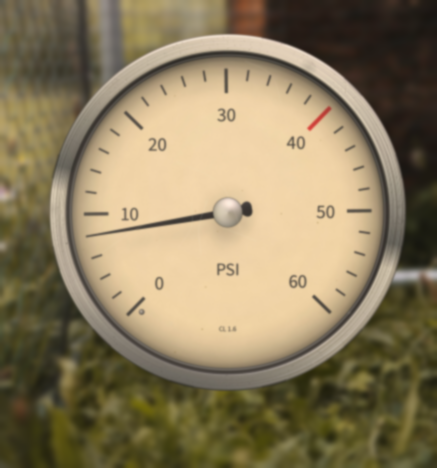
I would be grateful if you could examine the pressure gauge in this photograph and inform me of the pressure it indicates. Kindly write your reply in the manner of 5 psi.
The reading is 8 psi
